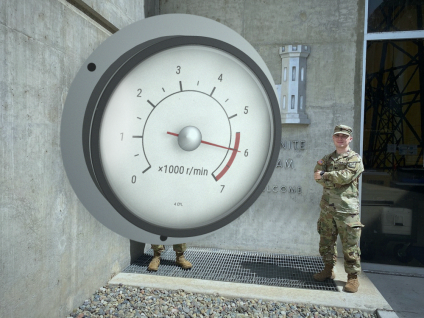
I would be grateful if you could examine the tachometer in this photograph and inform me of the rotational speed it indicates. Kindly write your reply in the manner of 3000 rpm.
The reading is 6000 rpm
